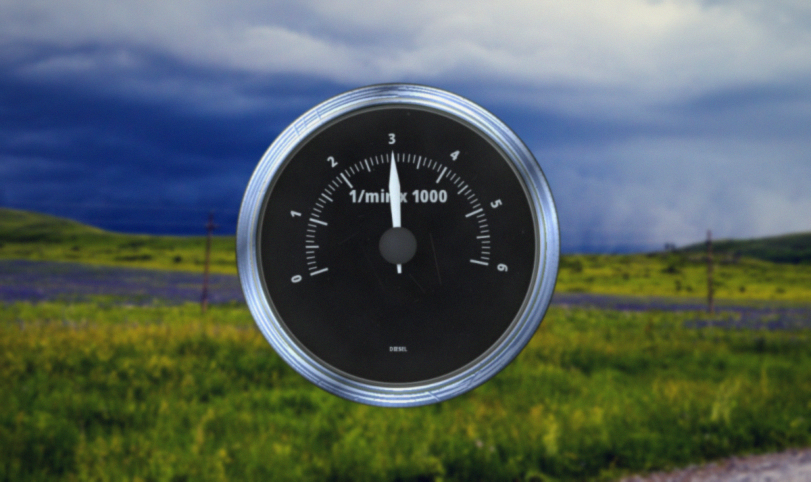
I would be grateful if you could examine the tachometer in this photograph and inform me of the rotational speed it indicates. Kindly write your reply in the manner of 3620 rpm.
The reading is 3000 rpm
